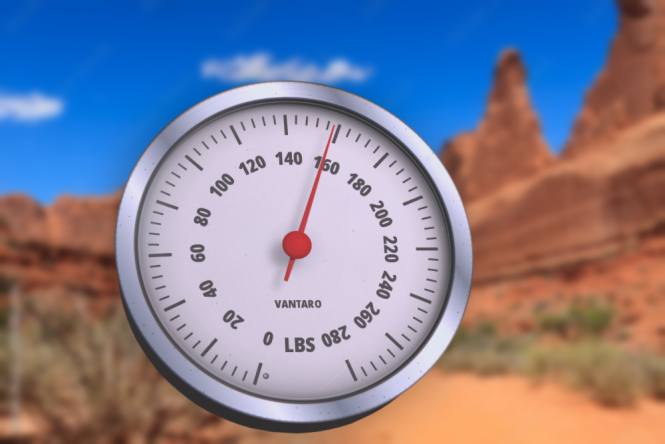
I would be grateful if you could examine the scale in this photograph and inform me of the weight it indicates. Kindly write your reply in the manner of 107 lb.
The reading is 158 lb
